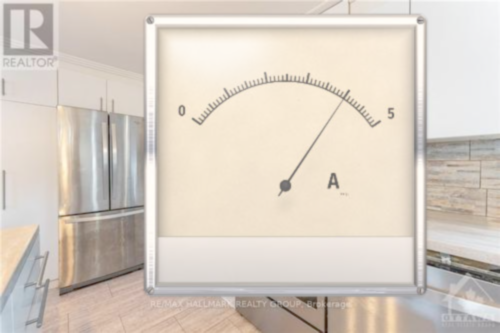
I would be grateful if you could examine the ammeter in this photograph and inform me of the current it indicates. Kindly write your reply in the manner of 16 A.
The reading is 4 A
